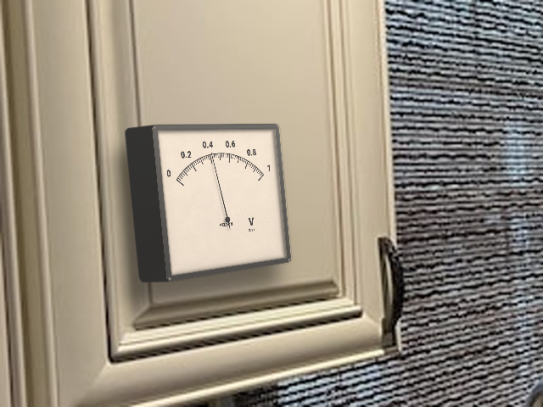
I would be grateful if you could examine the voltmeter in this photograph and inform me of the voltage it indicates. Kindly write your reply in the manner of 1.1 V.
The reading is 0.4 V
